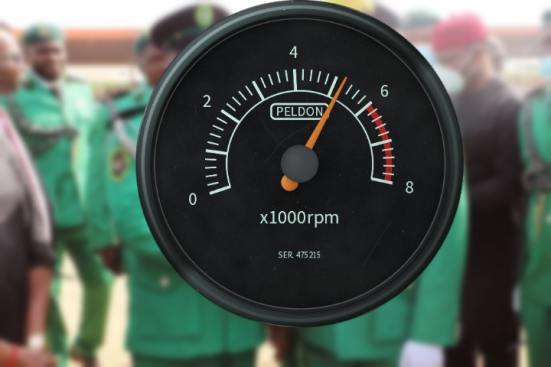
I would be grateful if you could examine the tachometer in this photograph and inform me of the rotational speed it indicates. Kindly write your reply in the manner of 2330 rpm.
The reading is 5200 rpm
